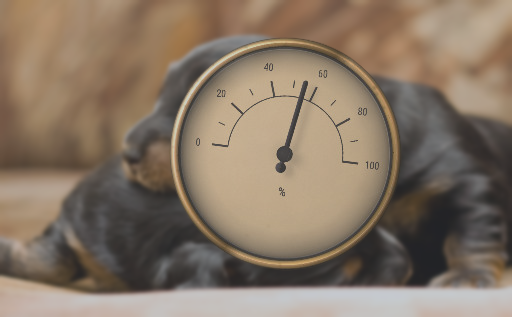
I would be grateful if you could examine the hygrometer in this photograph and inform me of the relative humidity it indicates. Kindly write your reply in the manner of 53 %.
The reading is 55 %
